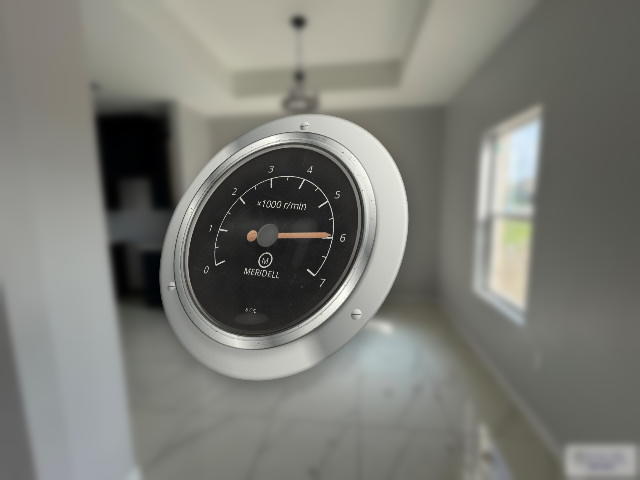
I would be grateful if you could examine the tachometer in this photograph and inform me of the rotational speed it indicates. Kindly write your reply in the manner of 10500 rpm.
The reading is 6000 rpm
